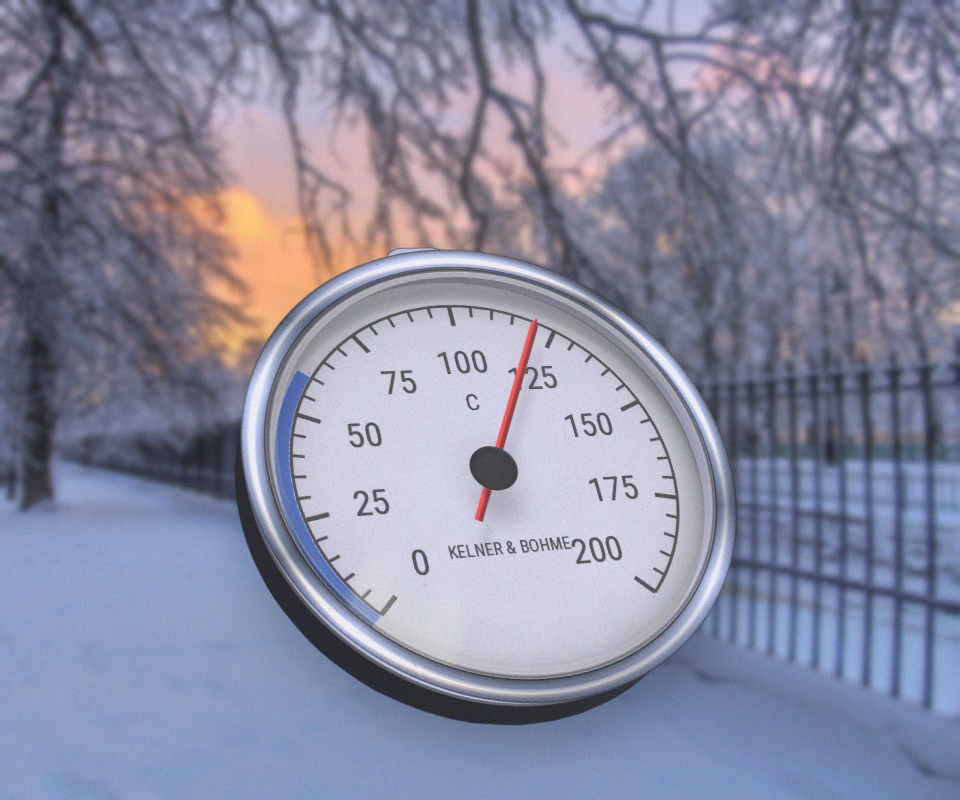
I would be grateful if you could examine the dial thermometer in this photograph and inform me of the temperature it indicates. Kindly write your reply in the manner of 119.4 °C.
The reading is 120 °C
